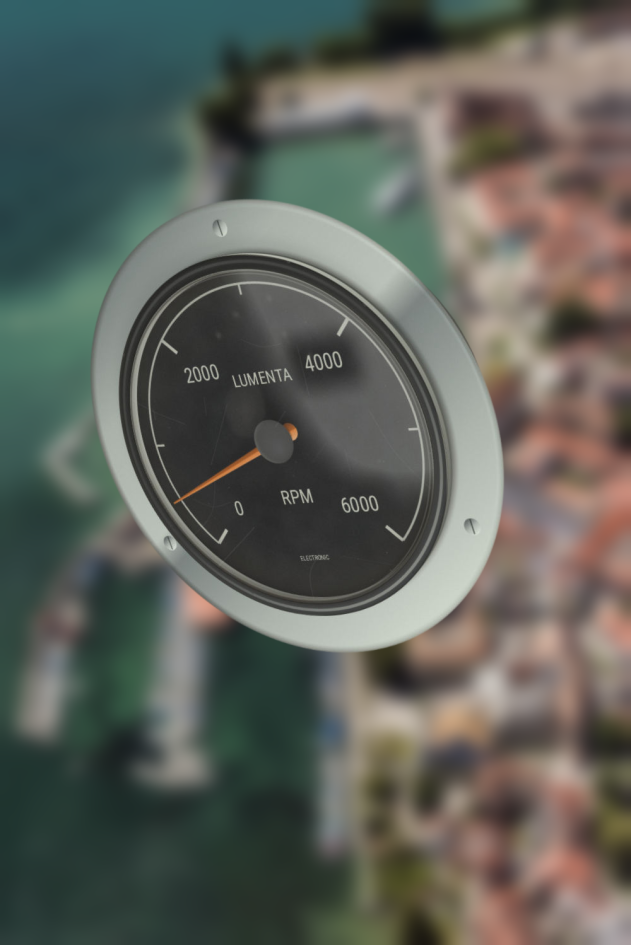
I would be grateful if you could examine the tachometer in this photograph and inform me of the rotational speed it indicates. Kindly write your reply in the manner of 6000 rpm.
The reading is 500 rpm
